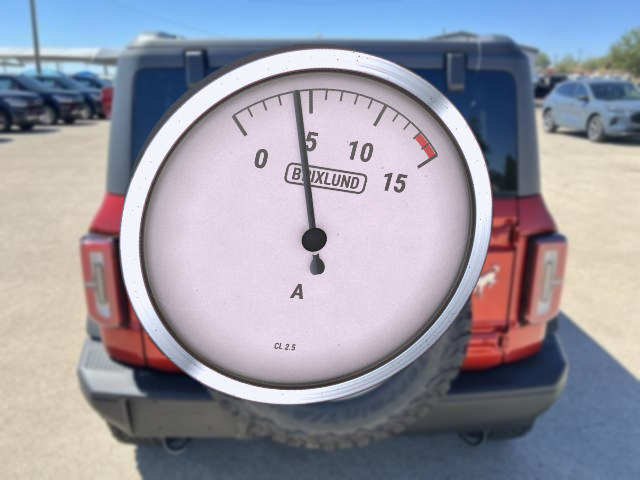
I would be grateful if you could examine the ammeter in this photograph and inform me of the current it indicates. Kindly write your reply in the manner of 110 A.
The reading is 4 A
